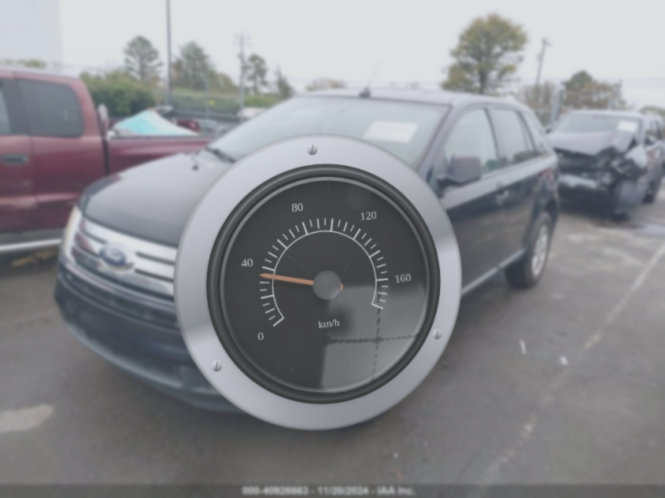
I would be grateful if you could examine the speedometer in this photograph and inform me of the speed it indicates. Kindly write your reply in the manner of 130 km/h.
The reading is 35 km/h
